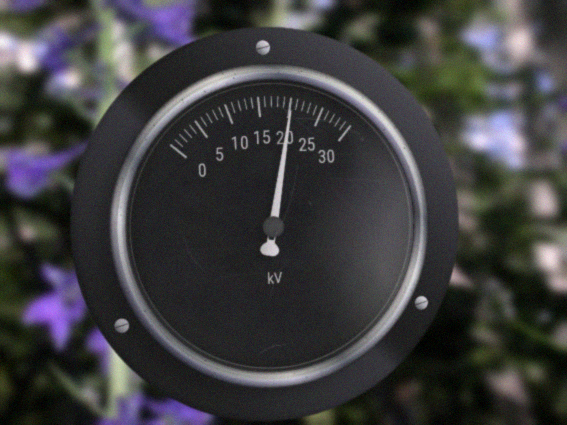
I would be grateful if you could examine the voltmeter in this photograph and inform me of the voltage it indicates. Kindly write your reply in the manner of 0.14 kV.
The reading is 20 kV
